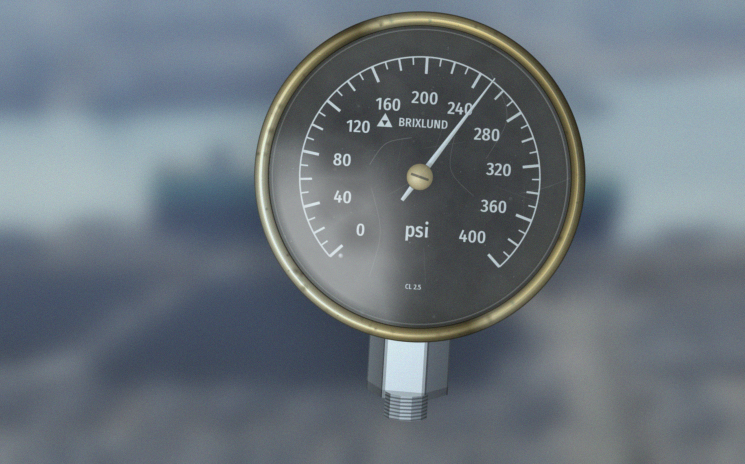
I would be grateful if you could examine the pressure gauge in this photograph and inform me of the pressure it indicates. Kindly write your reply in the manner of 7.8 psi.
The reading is 250 psi
